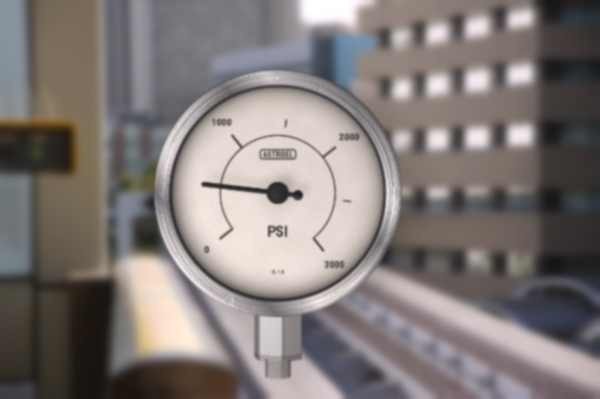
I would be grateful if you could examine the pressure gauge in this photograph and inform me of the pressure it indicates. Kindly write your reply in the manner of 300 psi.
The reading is 500 psi
